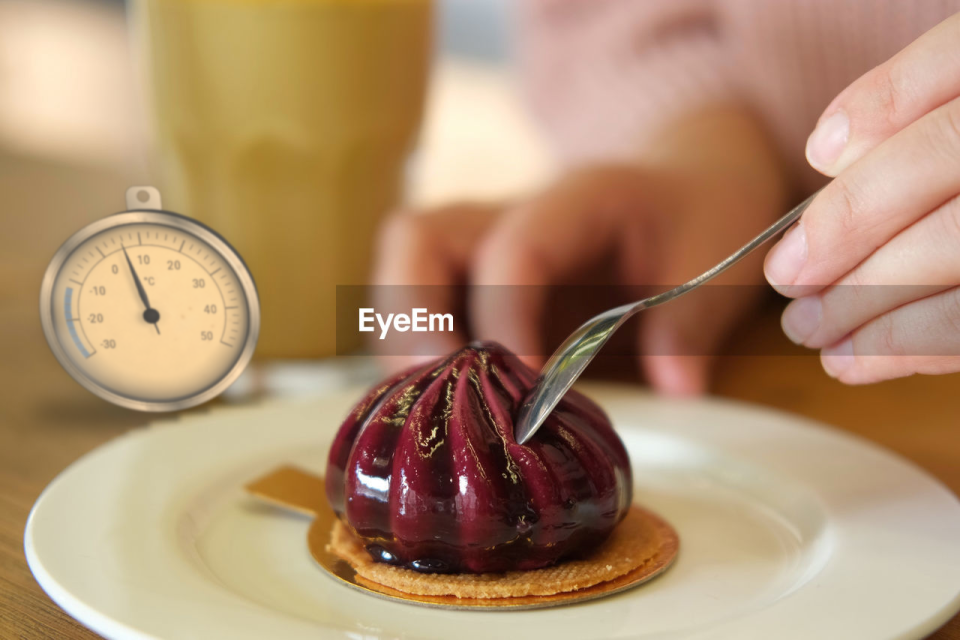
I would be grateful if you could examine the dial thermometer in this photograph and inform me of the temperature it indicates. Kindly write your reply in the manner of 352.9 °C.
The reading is 6 °C
